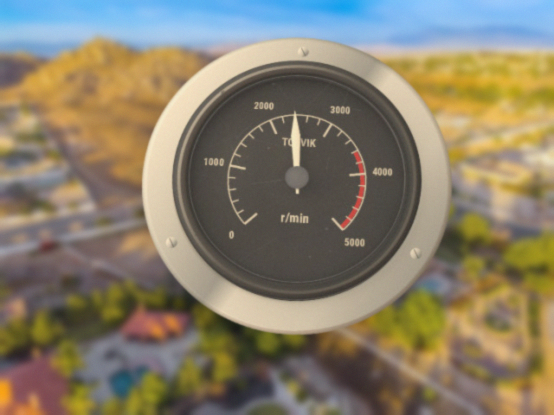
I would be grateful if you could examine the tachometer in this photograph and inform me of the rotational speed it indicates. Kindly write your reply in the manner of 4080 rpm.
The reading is 2400 rpm
